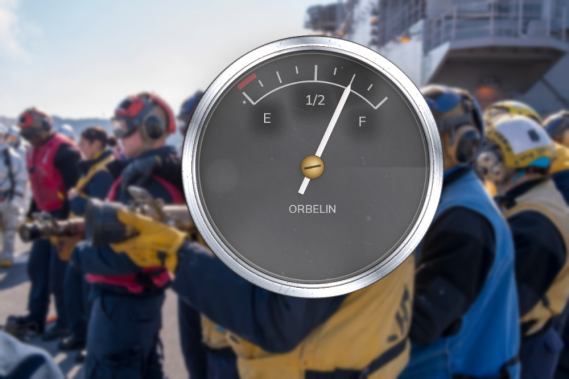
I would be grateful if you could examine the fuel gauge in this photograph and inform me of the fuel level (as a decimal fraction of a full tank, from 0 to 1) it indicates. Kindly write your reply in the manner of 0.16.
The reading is 0.75
